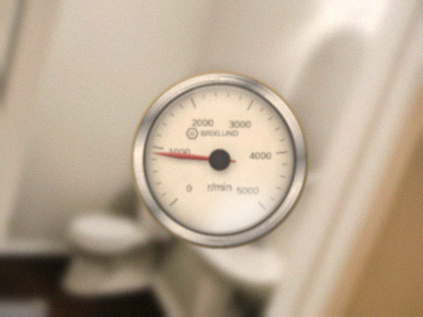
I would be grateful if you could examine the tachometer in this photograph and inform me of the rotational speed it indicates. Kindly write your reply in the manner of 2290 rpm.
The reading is 900 rpm
